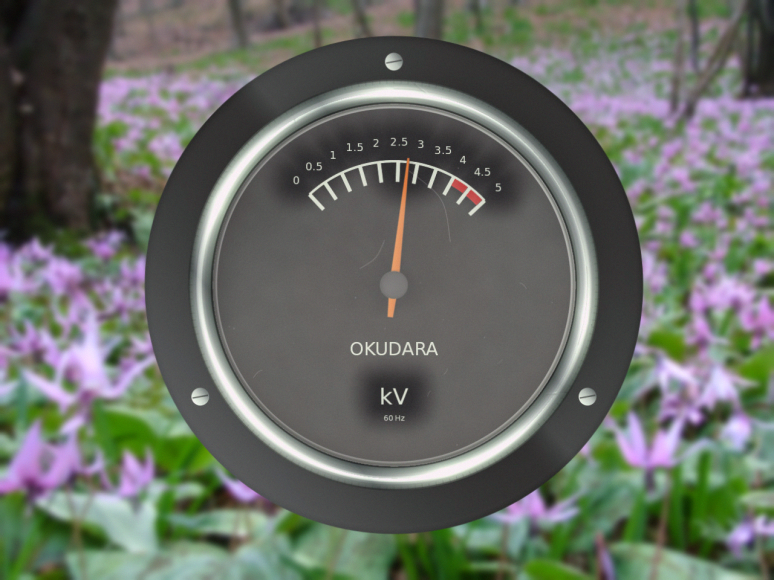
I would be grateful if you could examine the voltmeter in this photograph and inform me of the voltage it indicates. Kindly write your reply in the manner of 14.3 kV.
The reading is 2.75 kV
